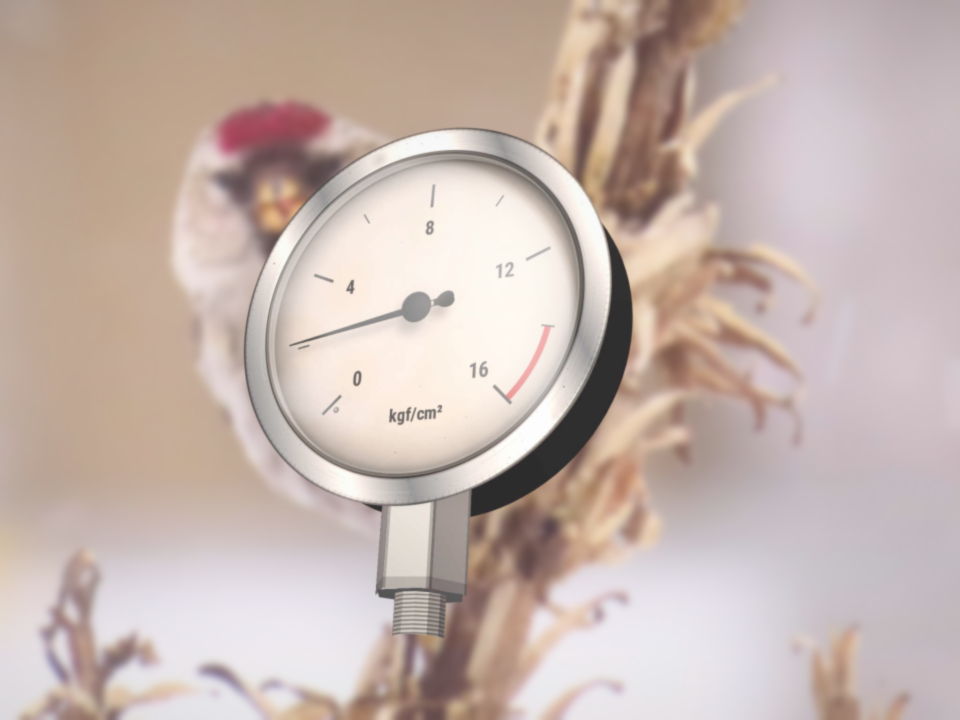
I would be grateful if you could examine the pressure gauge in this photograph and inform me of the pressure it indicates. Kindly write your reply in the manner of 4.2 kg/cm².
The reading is 2 kg/cm²
